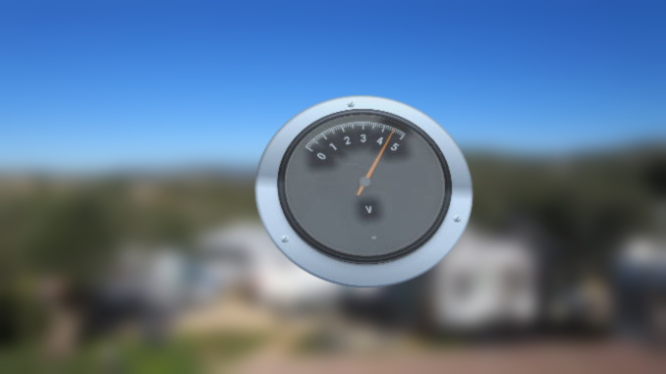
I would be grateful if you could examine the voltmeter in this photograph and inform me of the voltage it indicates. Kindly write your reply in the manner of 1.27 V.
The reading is 4.5 V
